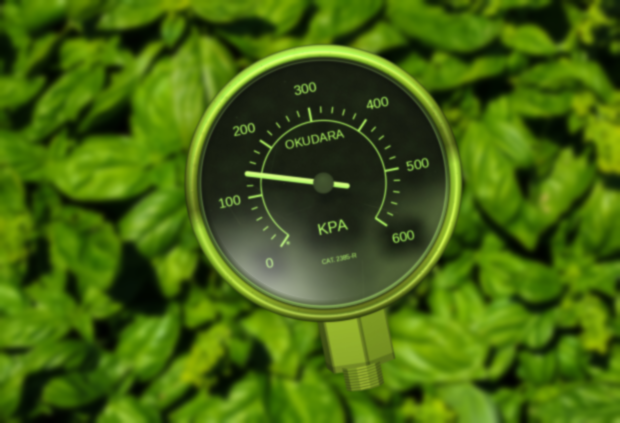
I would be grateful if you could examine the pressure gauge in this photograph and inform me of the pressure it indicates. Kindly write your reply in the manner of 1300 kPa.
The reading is 140 kPa
